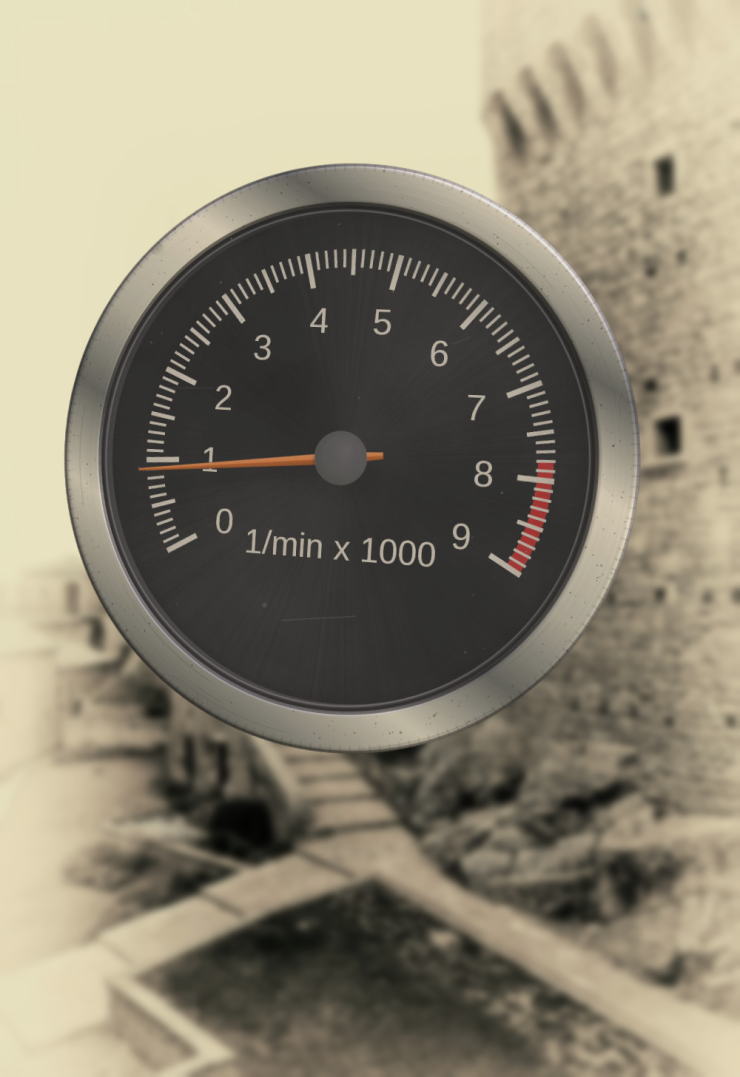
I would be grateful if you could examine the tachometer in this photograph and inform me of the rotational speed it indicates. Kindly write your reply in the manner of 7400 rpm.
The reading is 900 rpm
